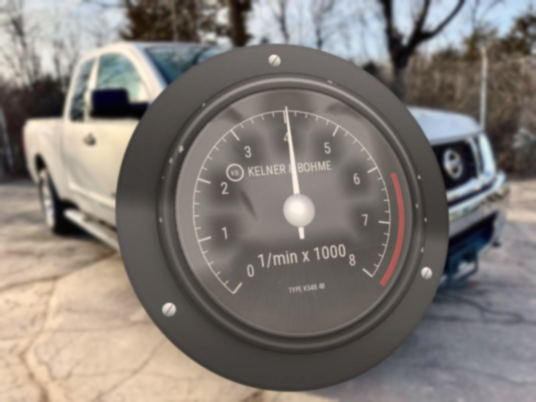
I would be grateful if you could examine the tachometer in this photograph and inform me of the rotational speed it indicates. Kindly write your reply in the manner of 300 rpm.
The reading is 4000 rpm
